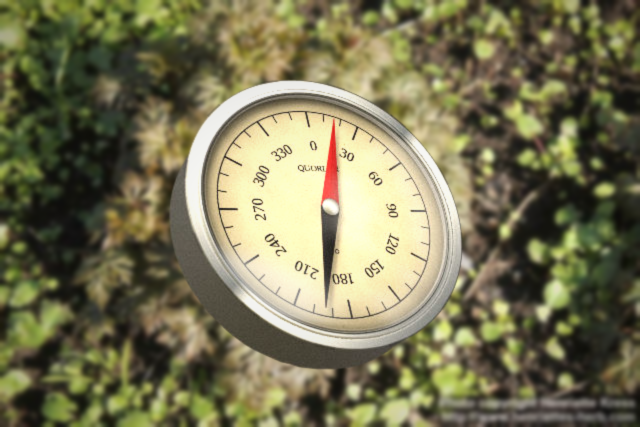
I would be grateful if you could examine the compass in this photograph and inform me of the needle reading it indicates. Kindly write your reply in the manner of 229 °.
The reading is 15 °
